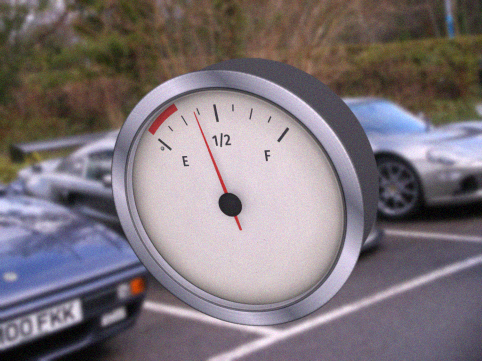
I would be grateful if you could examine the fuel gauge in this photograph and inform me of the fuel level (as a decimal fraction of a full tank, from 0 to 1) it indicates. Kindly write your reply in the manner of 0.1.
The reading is 0.375
